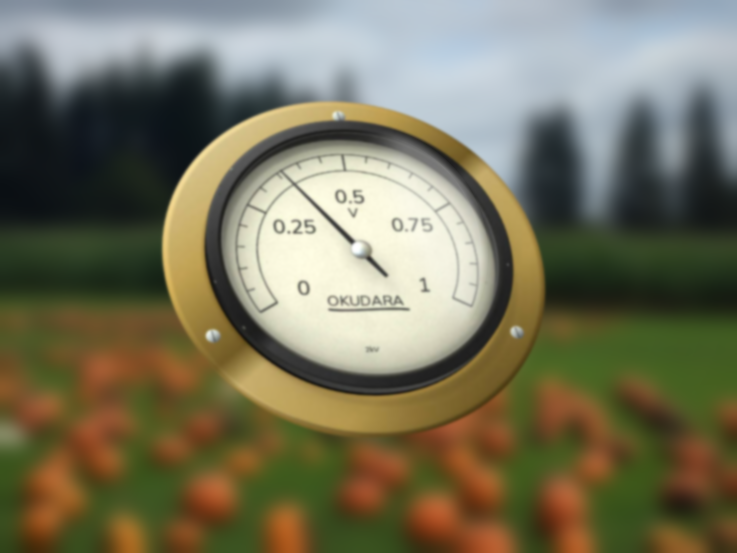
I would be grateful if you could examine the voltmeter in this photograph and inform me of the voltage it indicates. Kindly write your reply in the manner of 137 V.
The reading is 0.35 V
